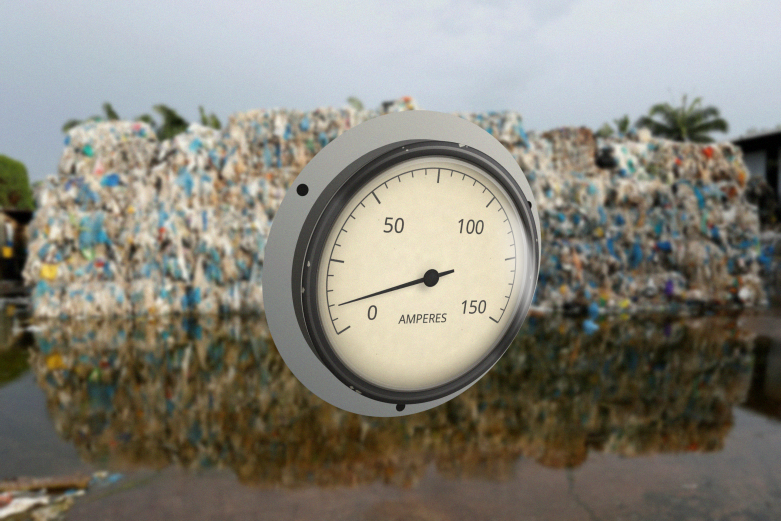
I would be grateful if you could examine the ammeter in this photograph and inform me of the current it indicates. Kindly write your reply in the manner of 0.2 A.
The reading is 10 A
